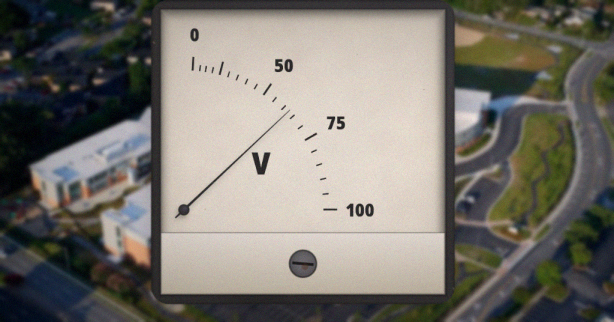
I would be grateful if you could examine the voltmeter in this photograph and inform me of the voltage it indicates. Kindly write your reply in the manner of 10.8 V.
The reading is 62.5 V
